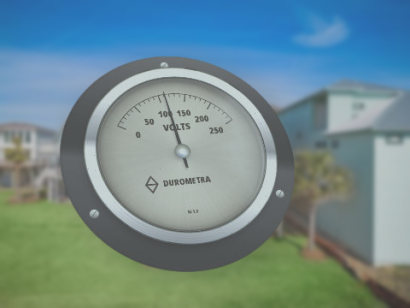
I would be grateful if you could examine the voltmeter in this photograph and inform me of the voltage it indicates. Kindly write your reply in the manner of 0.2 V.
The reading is 110 V
